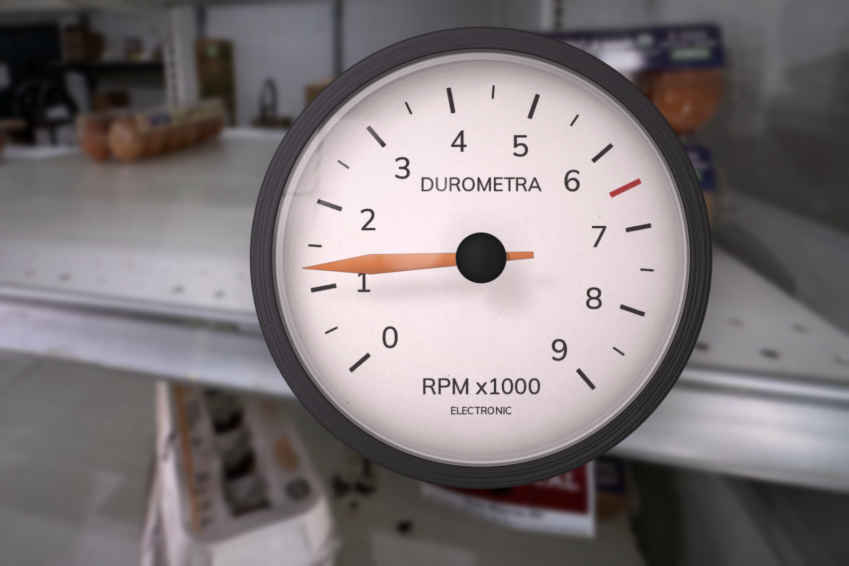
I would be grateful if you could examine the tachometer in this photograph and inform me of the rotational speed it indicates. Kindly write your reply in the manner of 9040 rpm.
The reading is 1250 rpm
